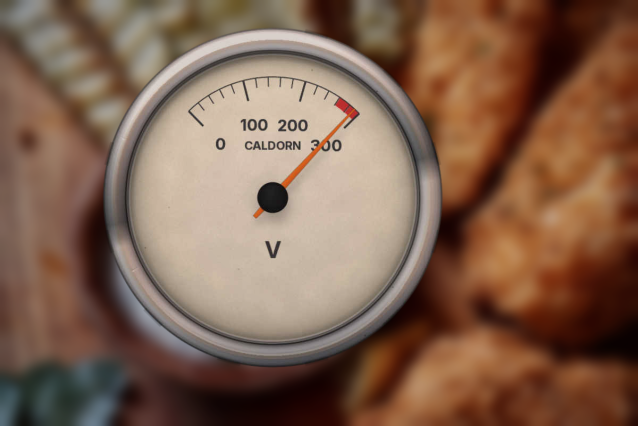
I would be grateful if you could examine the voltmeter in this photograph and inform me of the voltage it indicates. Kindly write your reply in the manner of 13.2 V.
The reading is 290 V
